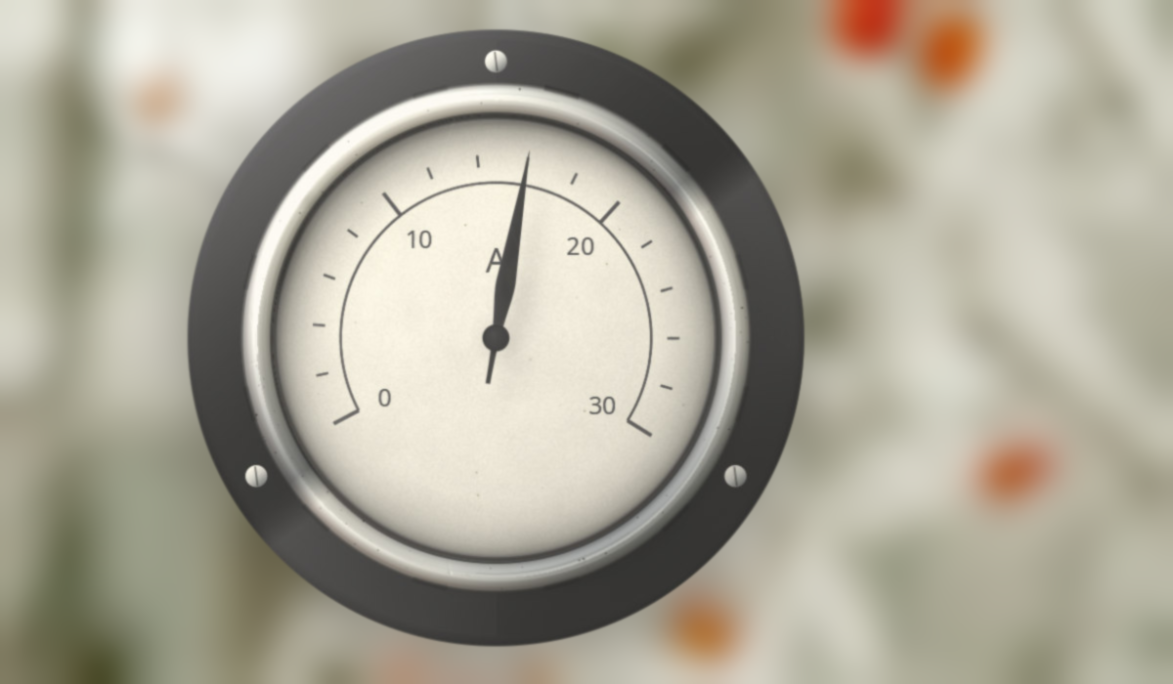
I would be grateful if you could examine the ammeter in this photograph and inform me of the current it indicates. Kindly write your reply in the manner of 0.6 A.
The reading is 16 A
